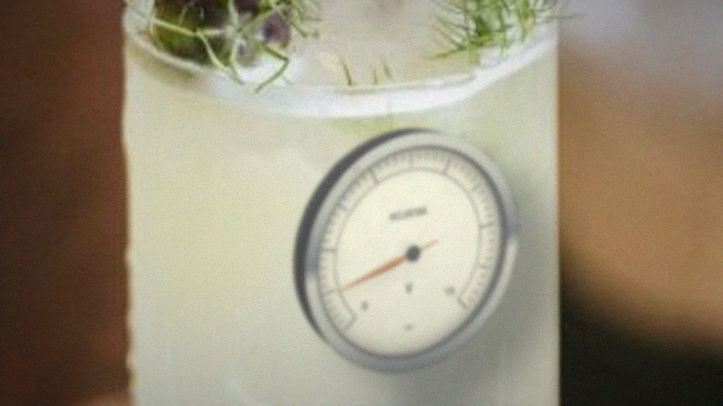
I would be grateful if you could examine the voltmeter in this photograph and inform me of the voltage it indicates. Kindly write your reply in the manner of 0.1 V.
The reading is 1 V
